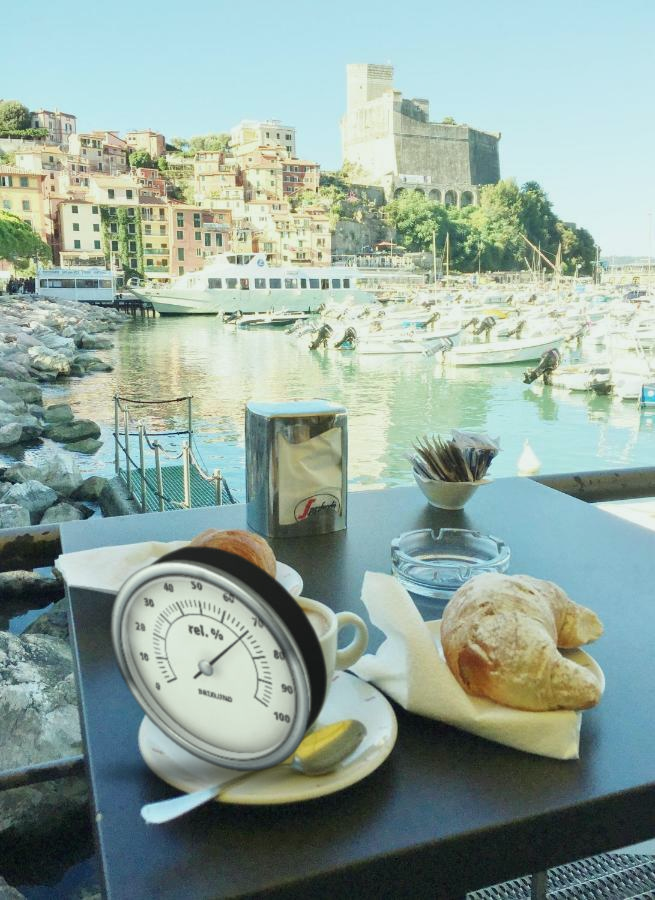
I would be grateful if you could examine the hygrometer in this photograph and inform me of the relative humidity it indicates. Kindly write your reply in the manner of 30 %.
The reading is 70 %
